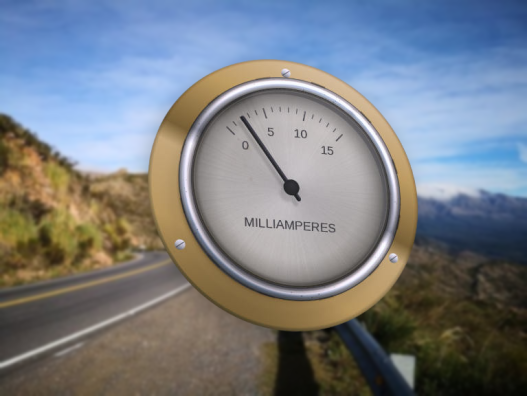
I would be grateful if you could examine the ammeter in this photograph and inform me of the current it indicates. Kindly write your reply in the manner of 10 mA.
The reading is 2 mA
